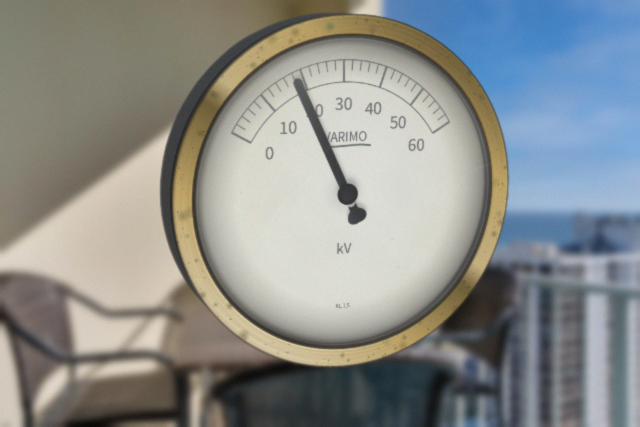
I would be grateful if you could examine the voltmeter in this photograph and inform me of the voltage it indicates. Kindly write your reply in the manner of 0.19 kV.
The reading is 18 kV
